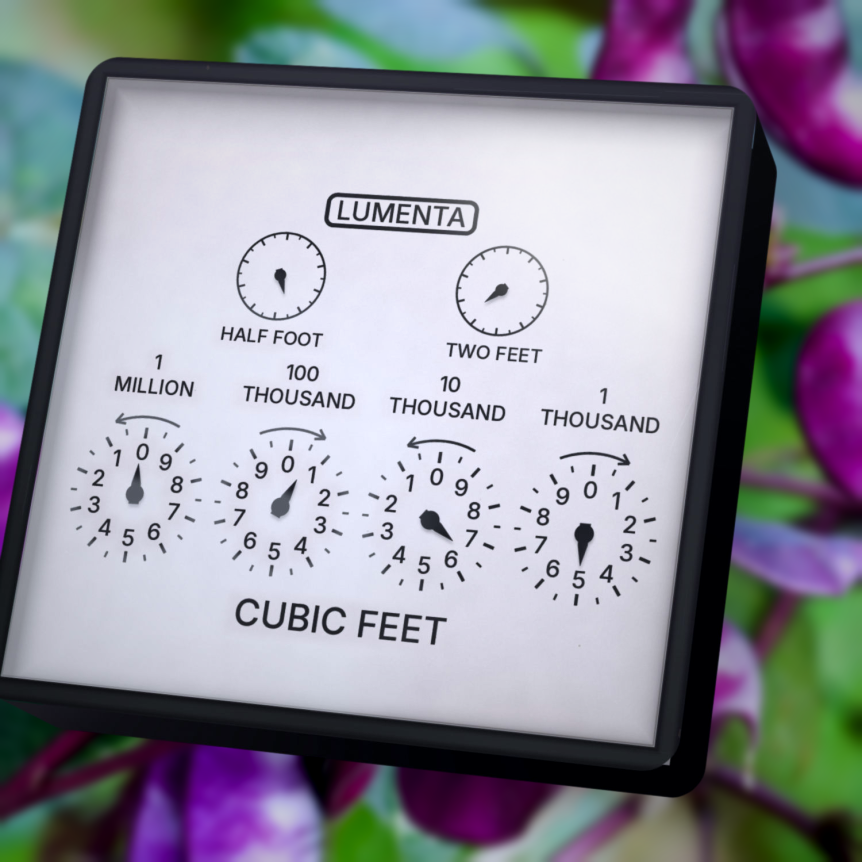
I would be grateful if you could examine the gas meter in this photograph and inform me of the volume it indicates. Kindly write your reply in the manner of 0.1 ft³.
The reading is 6500 ft³
